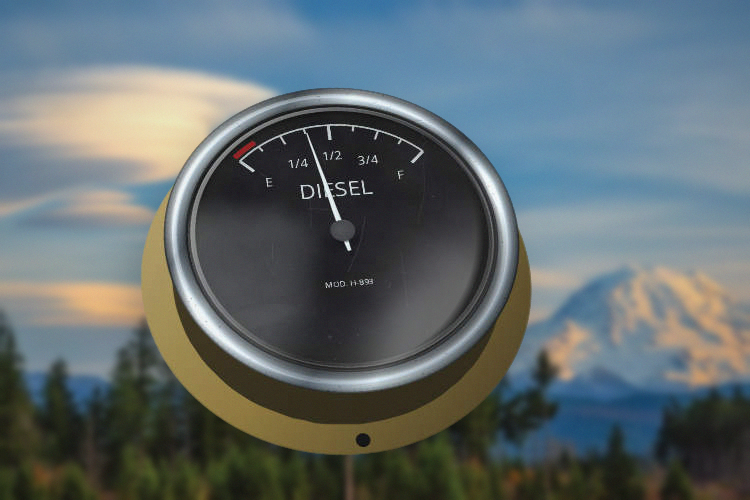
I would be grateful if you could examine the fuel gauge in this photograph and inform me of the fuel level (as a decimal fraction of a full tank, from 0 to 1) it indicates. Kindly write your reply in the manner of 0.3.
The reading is 0.375
